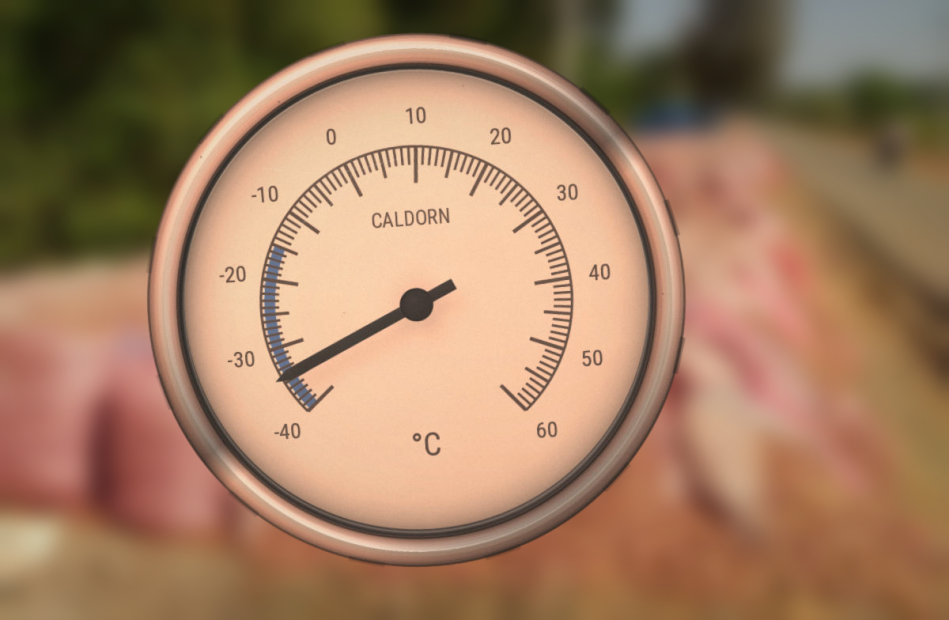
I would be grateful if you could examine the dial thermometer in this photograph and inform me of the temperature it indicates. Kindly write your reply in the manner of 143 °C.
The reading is -34 °C
